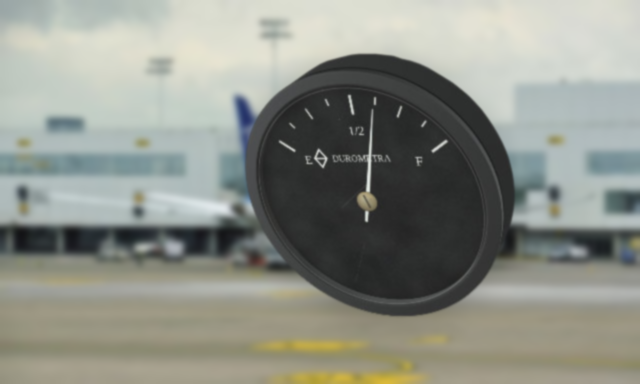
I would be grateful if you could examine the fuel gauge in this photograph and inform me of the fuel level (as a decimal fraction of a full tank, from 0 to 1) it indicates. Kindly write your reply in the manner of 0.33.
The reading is 0.625
